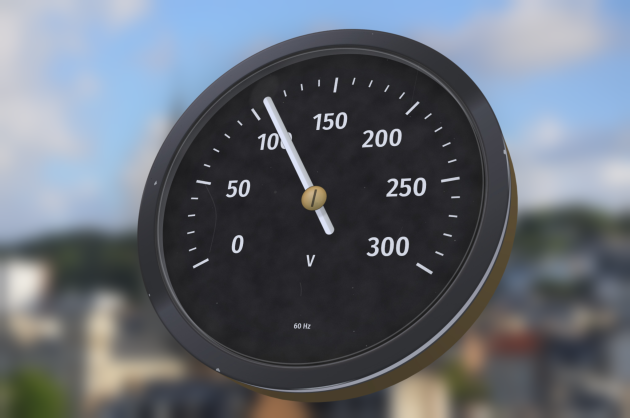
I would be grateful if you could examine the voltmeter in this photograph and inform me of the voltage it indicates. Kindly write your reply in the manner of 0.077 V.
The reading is 110 V
